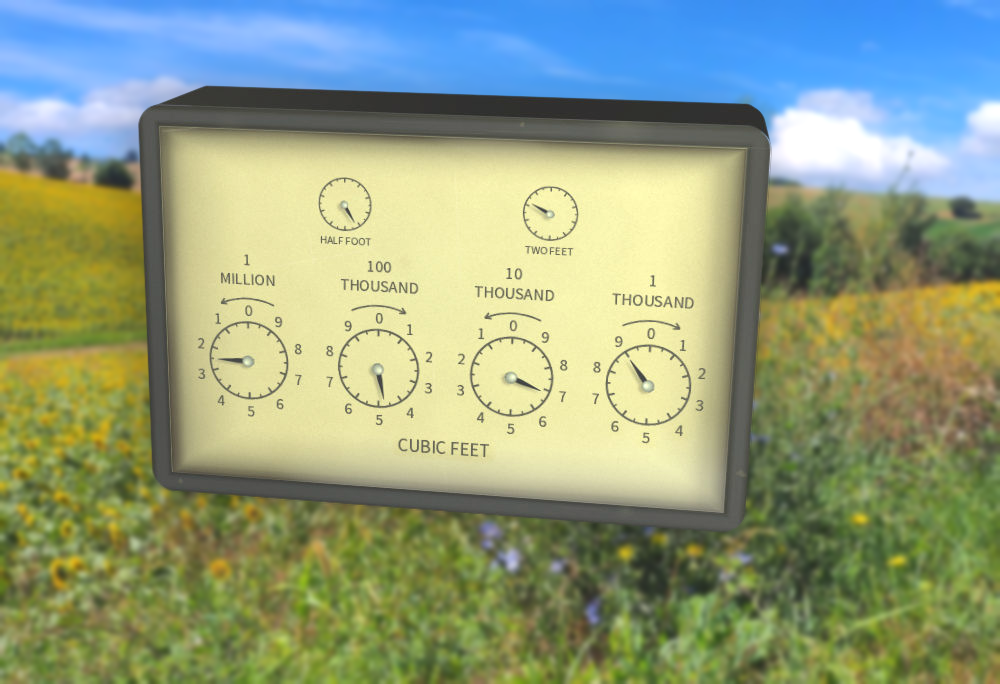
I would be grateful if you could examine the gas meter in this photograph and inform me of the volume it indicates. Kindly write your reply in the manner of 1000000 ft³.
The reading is 246900 ft³
